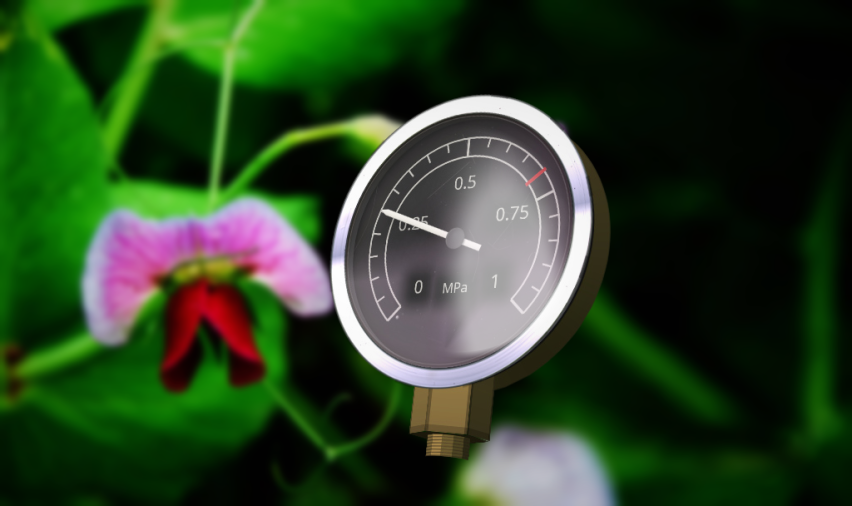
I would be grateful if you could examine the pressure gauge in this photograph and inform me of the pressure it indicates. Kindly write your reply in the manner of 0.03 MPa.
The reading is 0.25 MPa
